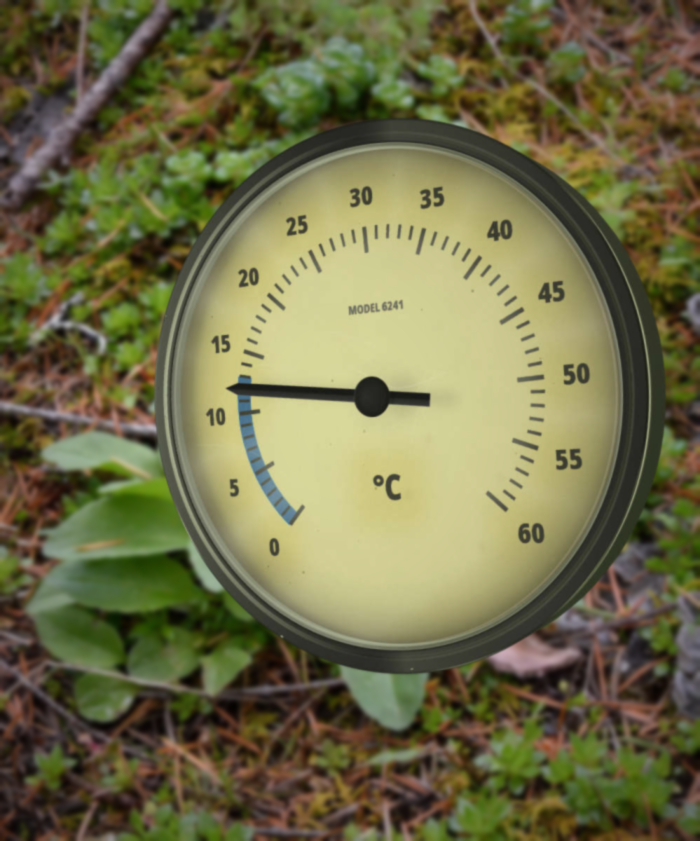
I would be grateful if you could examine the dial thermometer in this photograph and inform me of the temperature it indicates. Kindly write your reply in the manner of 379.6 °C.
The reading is 12 °C
